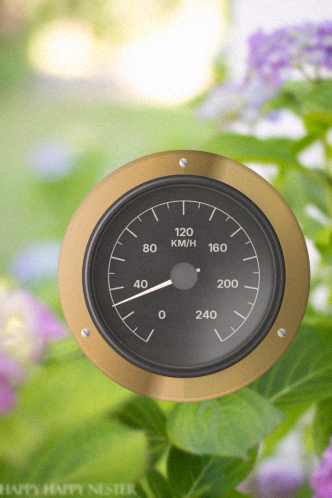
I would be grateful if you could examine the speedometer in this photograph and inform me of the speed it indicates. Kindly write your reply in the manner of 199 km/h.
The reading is 30 km/h
